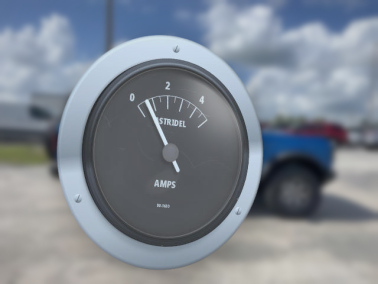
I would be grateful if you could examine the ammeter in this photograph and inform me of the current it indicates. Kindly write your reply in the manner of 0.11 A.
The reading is 0.5 A
